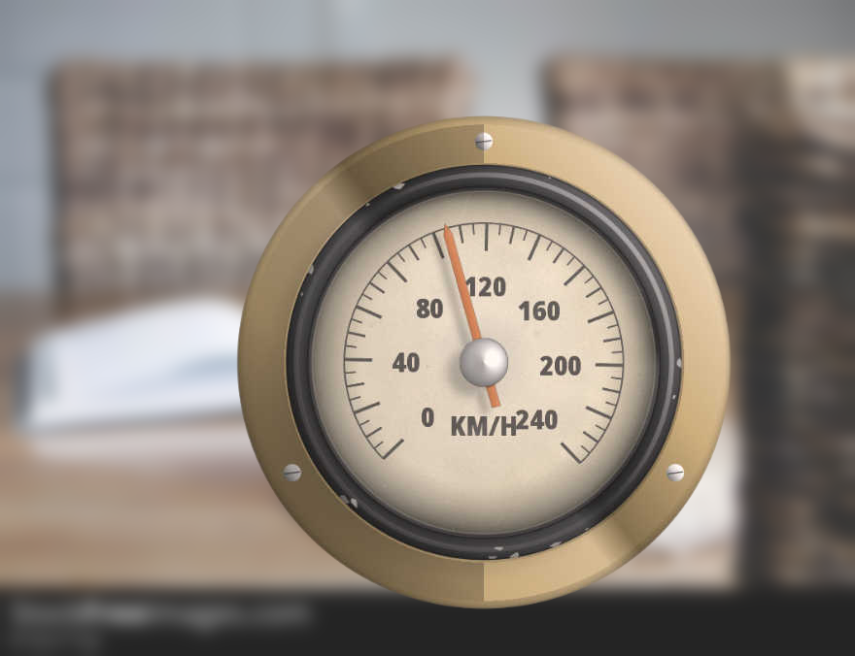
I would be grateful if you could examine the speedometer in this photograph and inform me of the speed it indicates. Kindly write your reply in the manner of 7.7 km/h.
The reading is 105 km/h
